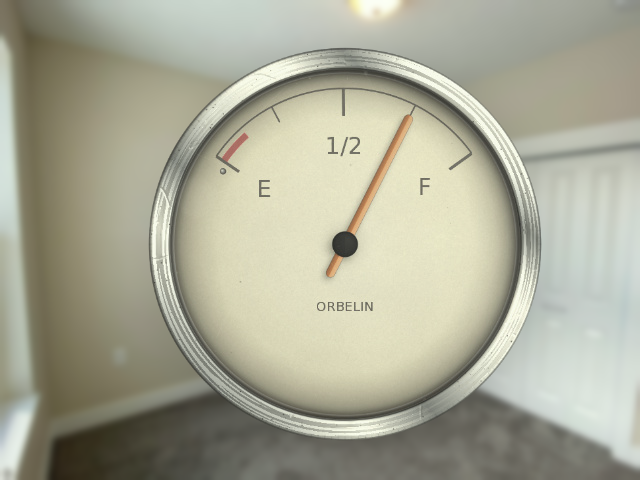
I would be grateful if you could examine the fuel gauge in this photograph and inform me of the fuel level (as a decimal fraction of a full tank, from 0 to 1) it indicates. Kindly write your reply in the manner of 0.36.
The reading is 0.75
